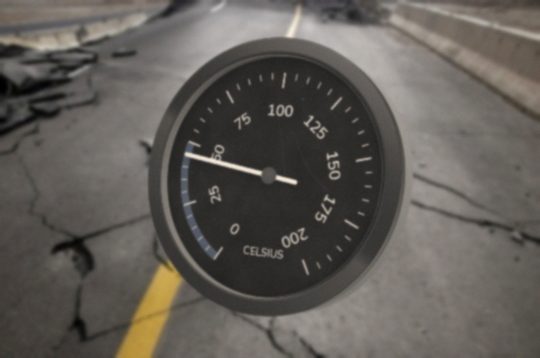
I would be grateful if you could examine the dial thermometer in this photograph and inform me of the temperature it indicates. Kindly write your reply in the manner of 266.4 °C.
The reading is 45 °C
